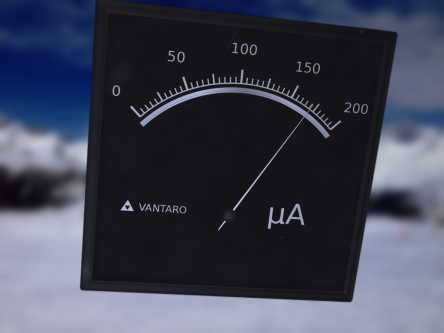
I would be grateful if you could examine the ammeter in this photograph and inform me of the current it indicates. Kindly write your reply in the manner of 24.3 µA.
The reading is 170 µA
